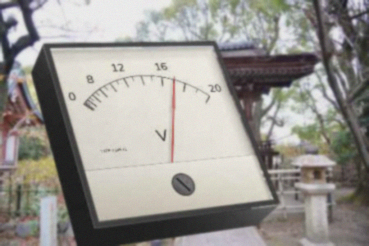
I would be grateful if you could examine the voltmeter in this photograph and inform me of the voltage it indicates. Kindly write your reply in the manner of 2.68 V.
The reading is 17 V
